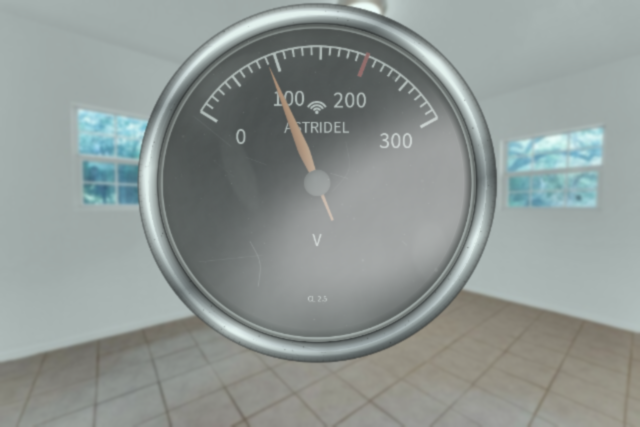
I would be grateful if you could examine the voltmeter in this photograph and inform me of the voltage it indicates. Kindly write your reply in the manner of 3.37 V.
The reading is 90 V
